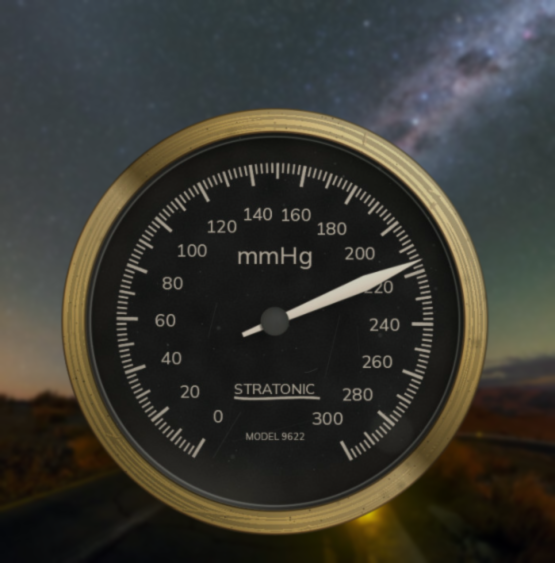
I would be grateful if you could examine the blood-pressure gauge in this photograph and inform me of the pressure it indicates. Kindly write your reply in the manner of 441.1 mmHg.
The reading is 216 mmHg
